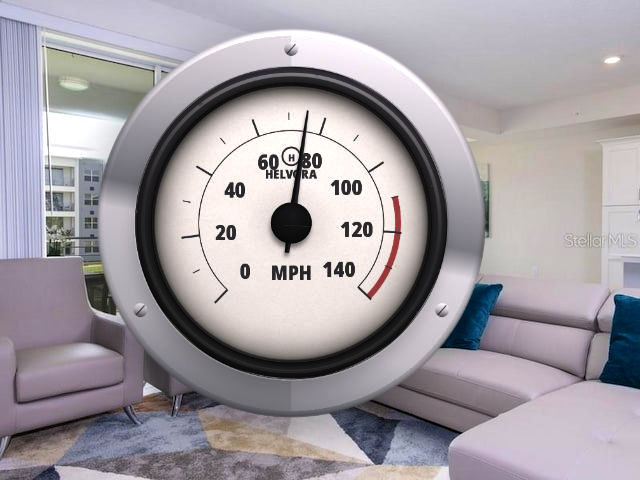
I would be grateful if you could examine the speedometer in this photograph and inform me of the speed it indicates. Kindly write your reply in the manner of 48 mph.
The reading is 75 mph
